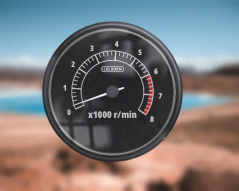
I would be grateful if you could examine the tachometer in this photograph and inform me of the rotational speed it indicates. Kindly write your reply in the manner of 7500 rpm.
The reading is 200 rpm
